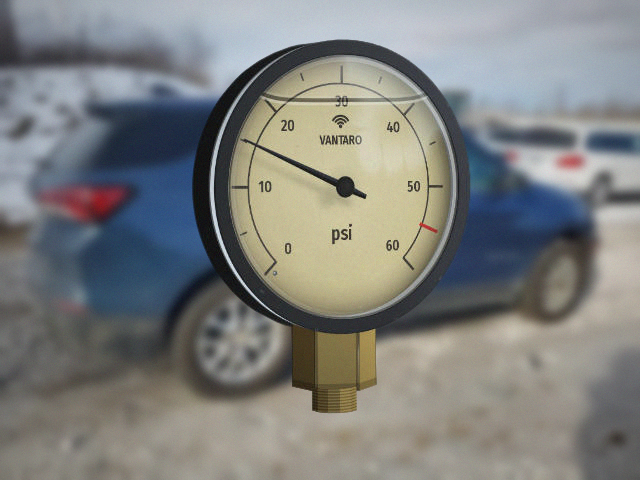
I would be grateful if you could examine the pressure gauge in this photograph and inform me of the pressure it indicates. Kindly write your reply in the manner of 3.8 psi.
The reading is 15 psi
